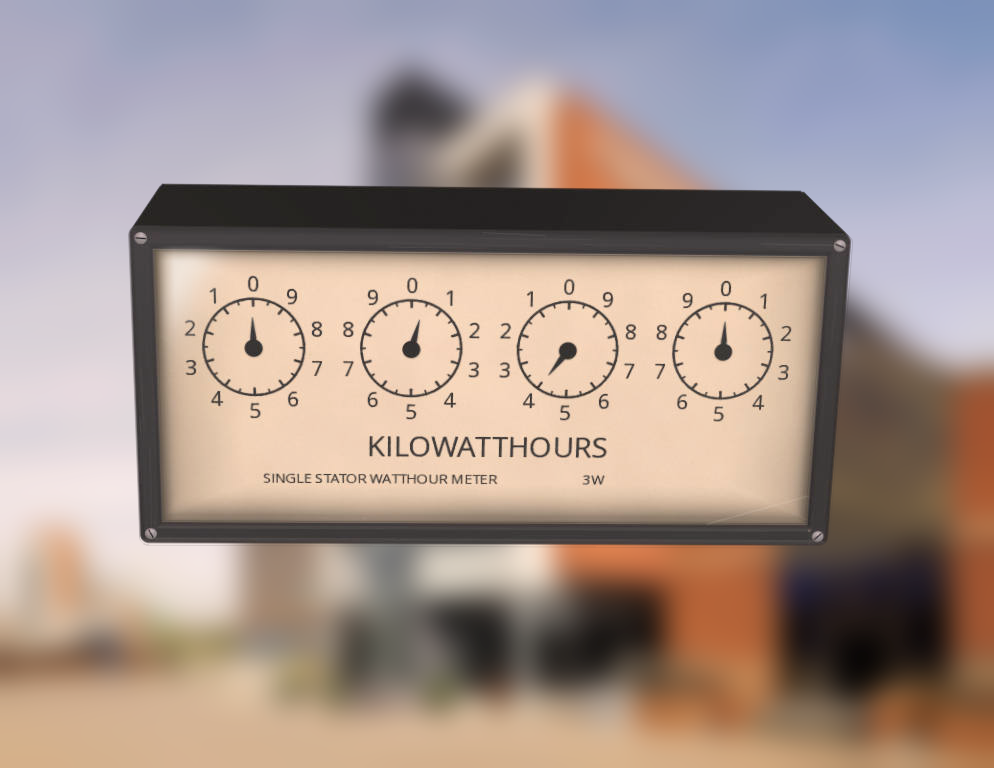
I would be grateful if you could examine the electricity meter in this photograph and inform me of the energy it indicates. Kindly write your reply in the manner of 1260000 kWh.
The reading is 40 kWh
